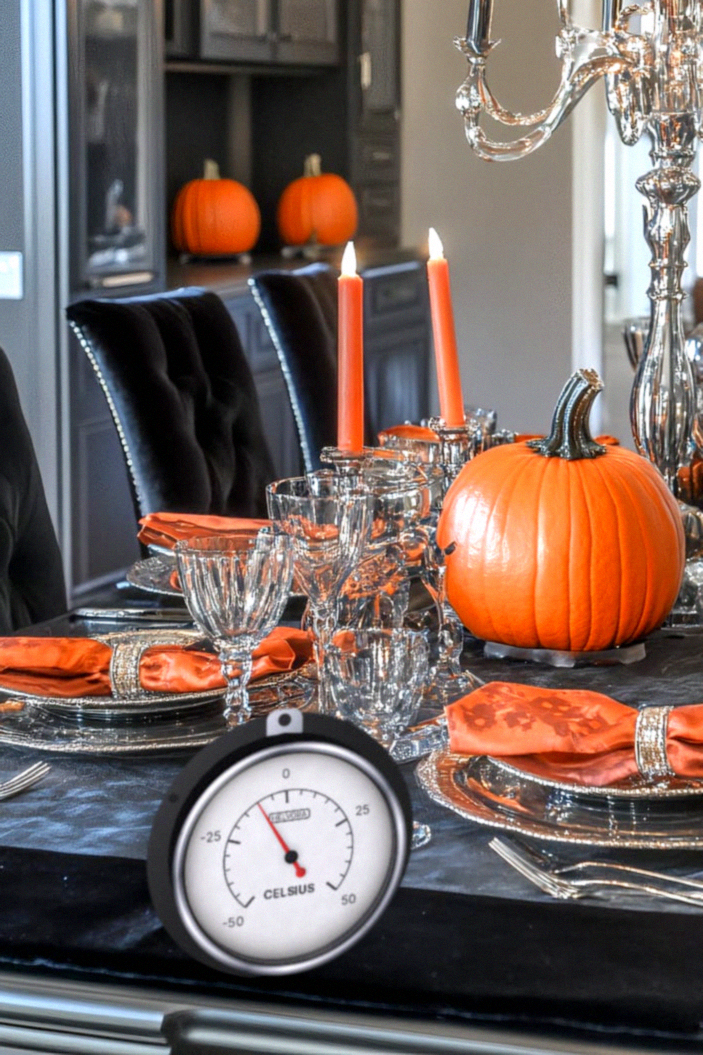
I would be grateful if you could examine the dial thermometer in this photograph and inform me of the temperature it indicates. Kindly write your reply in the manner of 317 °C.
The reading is -10 °C
